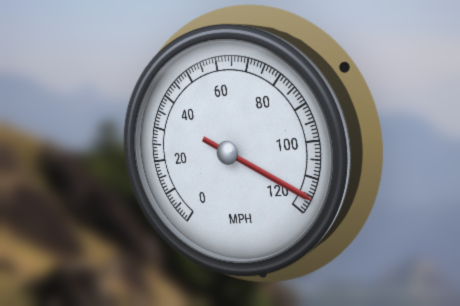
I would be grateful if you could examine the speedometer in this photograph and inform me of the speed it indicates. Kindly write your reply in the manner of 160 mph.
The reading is 115 mph
